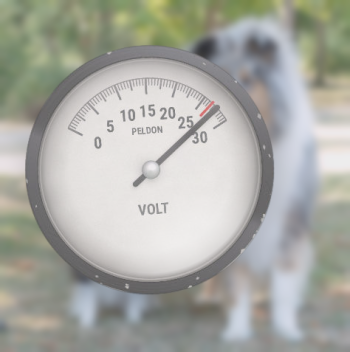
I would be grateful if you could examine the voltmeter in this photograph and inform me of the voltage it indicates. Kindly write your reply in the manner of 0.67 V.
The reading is 27.5 V
